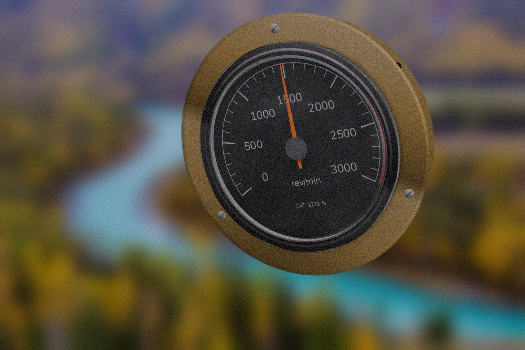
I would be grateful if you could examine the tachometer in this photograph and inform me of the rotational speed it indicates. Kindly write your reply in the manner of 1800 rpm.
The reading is 1500 rpm
